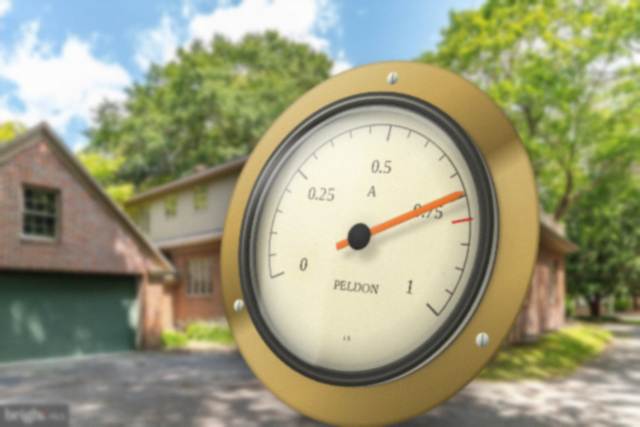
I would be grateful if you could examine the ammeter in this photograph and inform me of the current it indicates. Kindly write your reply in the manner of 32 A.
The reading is 0.75 A
